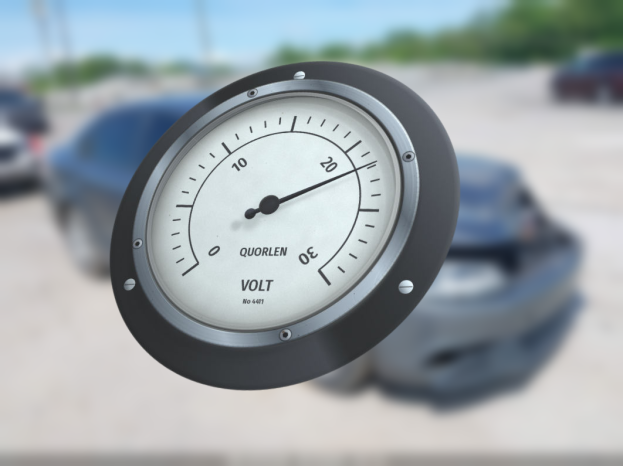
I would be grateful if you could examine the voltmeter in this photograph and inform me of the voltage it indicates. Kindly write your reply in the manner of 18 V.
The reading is 22 V
